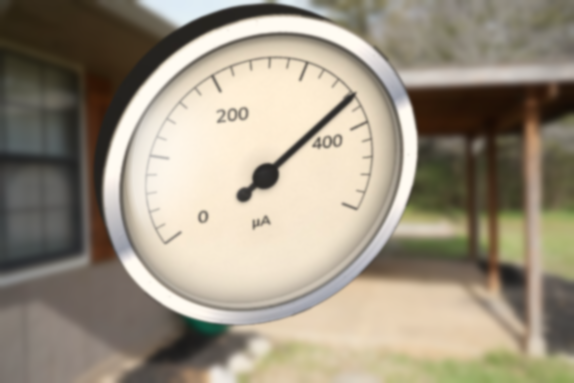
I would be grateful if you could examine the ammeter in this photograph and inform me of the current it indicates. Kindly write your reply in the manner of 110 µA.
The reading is 360 µA
